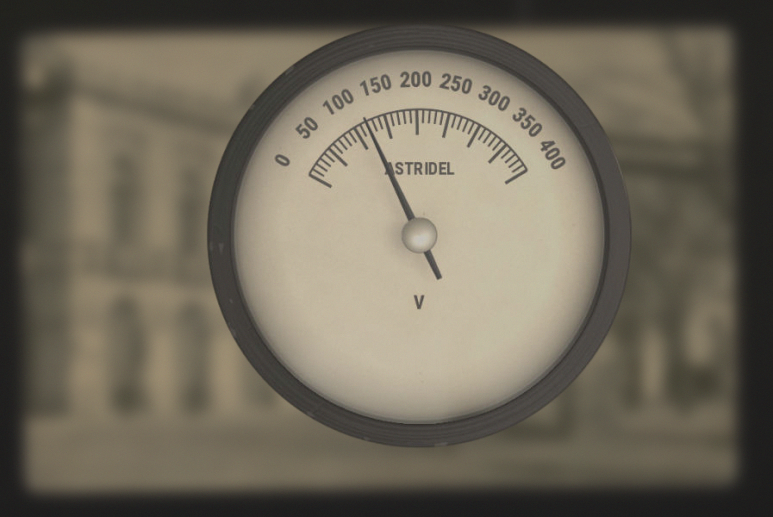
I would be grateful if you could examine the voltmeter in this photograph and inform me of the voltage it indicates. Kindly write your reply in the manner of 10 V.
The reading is 120 V
